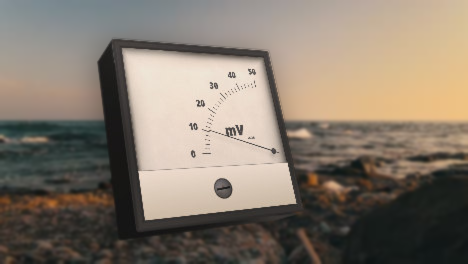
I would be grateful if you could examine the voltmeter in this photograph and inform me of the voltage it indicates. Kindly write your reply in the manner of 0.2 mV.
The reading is 10 mV
